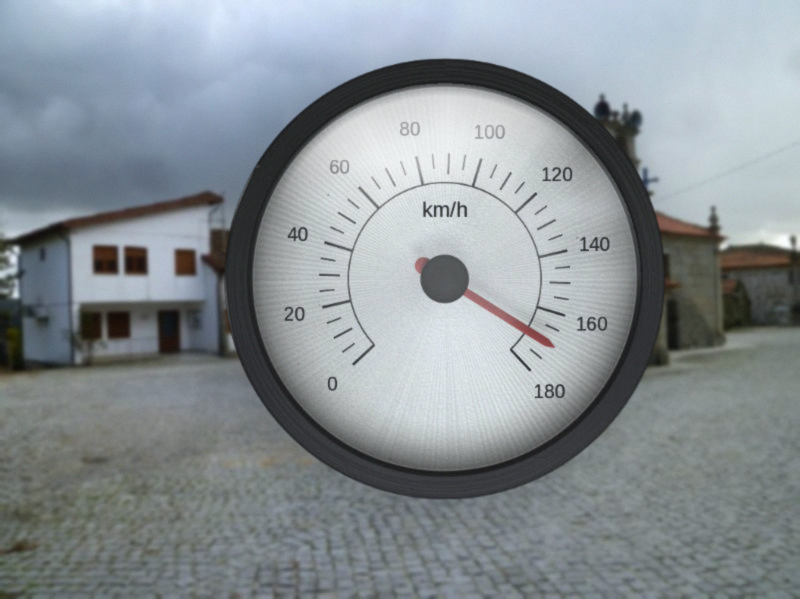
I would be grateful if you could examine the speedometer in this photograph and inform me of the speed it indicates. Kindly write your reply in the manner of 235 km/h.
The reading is 170 km/h
